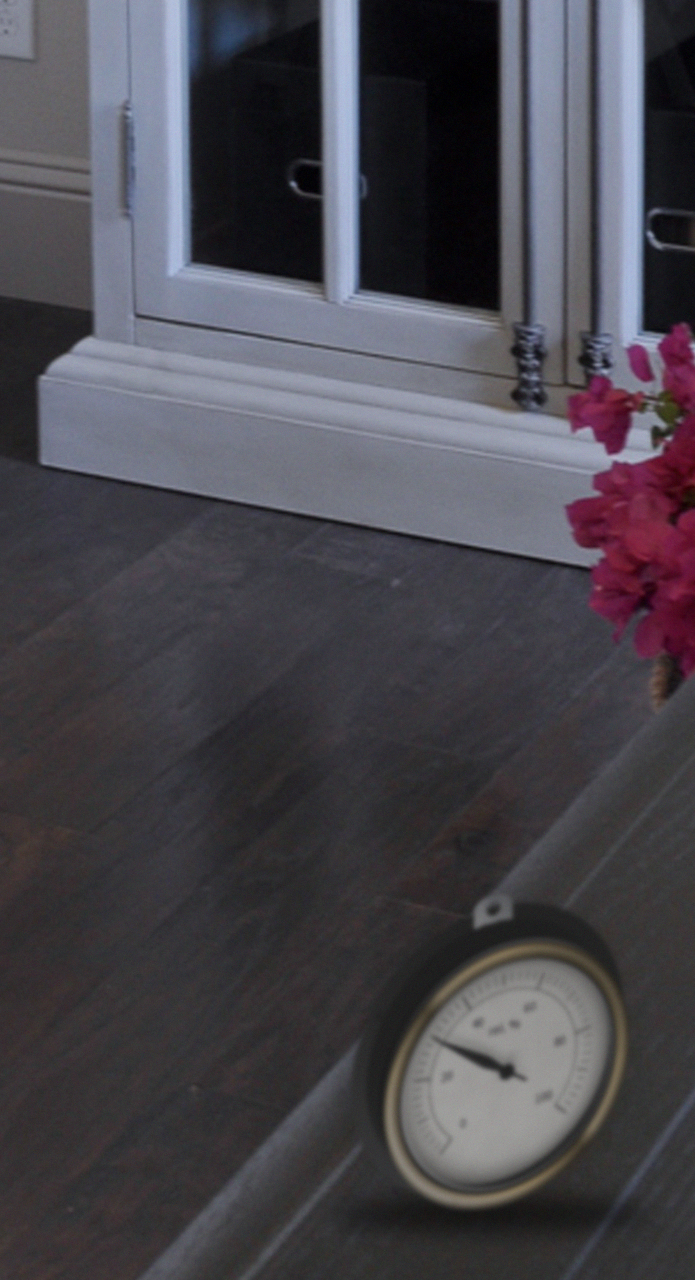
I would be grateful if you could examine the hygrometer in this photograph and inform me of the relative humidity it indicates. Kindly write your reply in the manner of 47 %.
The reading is 30 %
